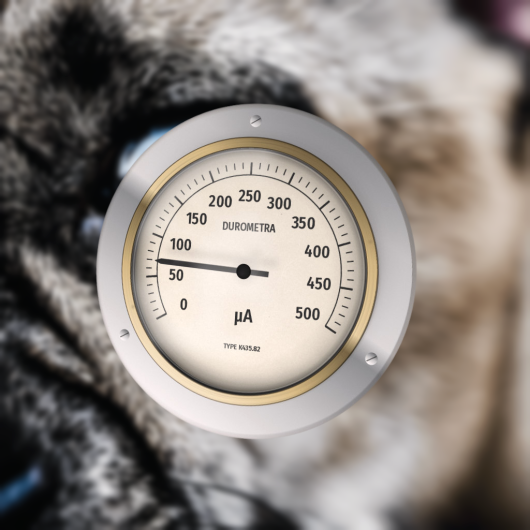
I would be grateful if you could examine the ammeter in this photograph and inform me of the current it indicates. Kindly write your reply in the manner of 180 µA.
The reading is 70 µA
